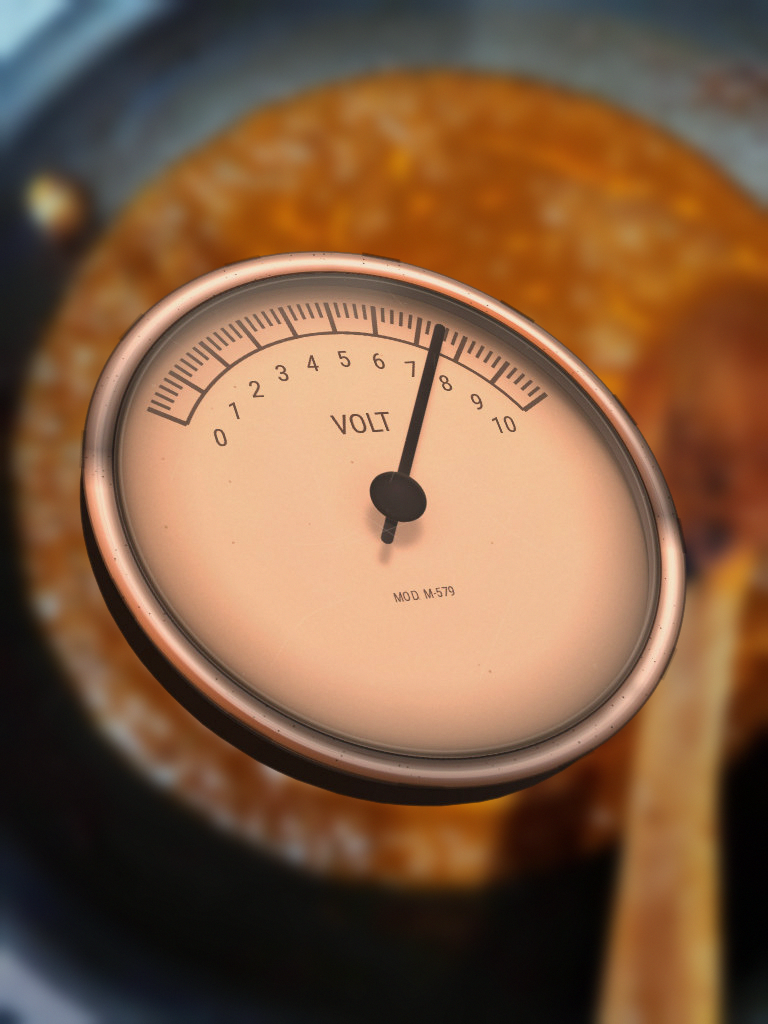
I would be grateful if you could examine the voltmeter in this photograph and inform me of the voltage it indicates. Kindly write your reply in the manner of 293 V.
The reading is 7.4 V
